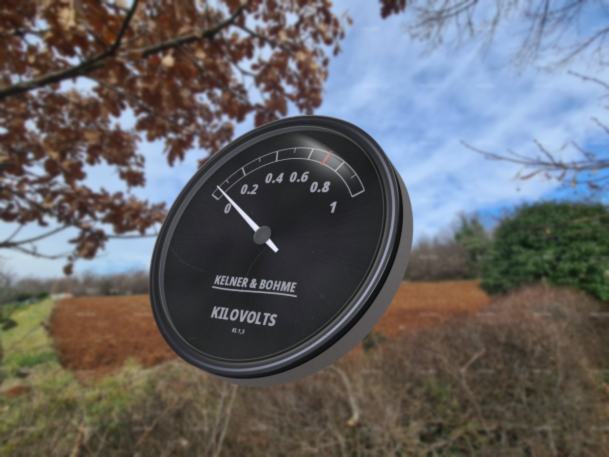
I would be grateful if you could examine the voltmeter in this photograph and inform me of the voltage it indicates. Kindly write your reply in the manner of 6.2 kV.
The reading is 0.05 kV
